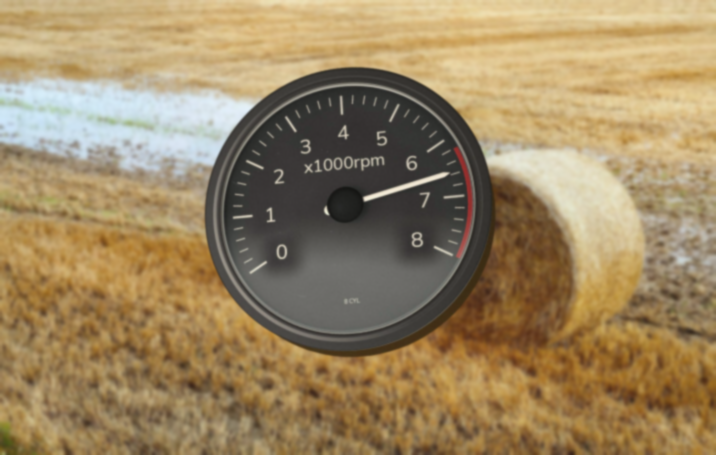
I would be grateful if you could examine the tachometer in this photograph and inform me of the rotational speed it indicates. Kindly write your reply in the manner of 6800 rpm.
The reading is 6600 rpm
